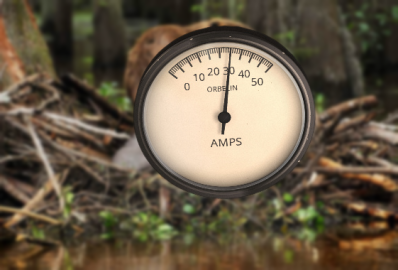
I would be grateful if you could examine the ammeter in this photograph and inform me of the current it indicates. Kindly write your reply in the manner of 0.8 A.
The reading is 30 A
